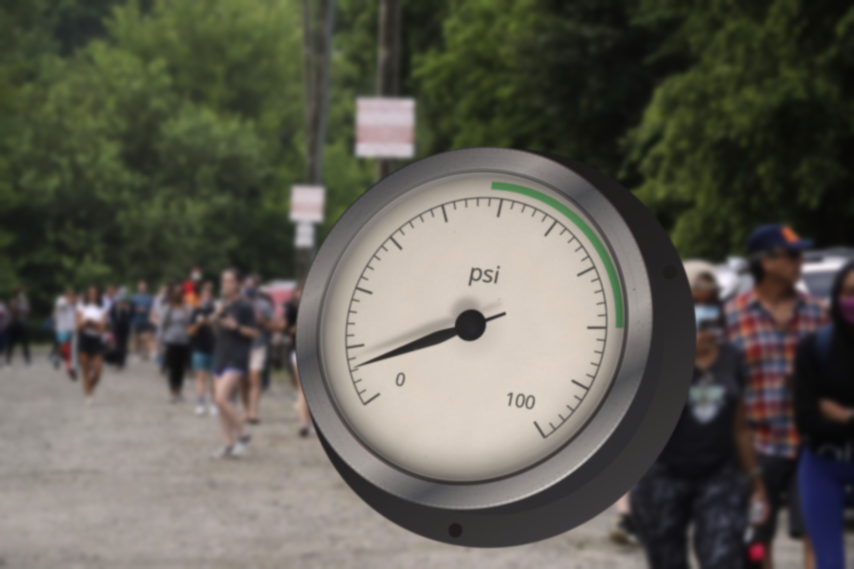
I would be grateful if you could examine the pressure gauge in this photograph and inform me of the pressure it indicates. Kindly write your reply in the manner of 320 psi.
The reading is 6 psi
